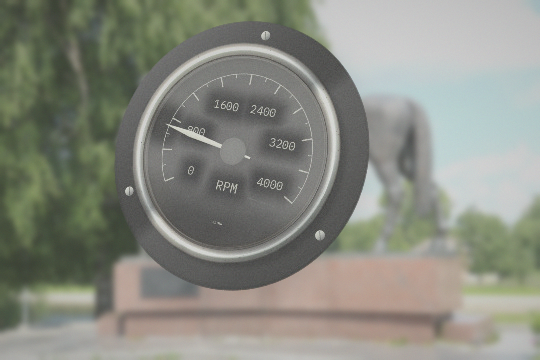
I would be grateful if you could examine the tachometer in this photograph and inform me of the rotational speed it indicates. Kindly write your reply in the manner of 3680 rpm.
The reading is 700 rpm
